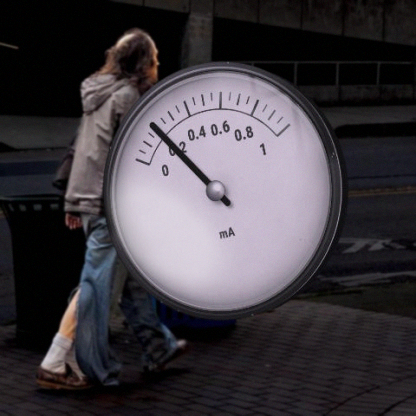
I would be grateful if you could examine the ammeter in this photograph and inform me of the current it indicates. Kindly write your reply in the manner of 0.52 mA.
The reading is 0.2 mA
